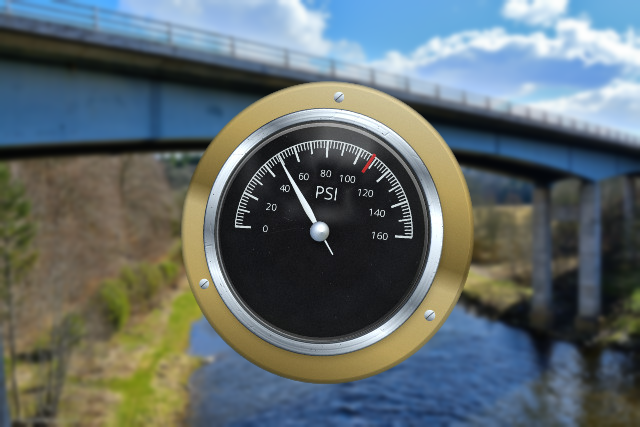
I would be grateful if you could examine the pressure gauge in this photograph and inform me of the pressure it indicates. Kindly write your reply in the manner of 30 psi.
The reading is 50 psi
